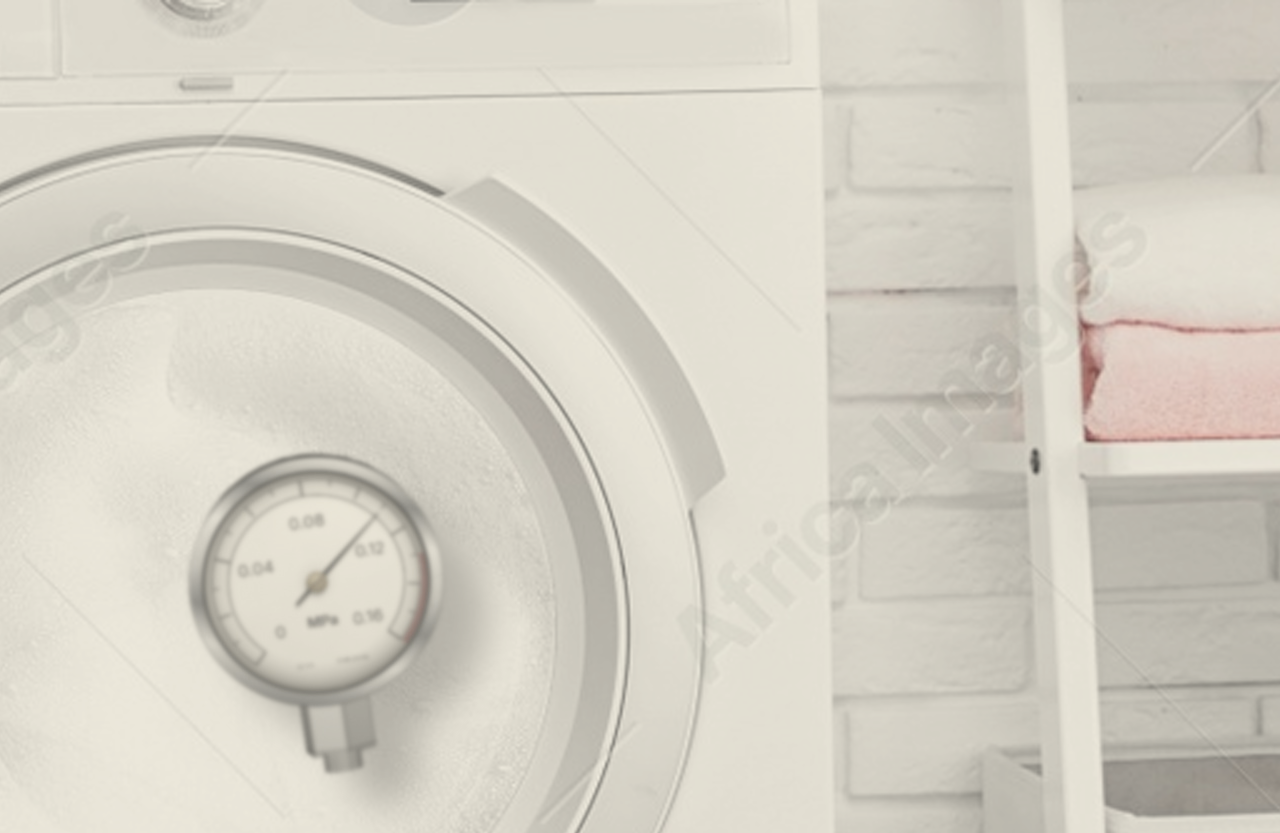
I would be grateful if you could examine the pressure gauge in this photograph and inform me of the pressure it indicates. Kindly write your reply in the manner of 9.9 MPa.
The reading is 0.11 MPa
